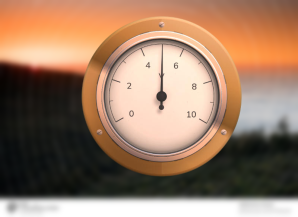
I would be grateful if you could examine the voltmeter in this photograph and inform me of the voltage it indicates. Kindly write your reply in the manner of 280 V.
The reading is 5 V
